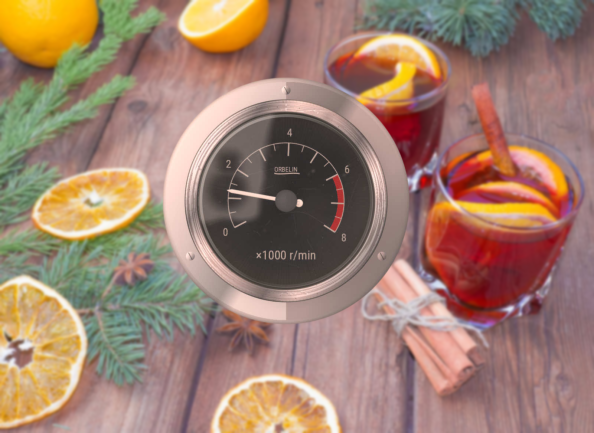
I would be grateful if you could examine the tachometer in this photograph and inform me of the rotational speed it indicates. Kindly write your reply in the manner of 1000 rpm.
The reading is 1250 rpm
